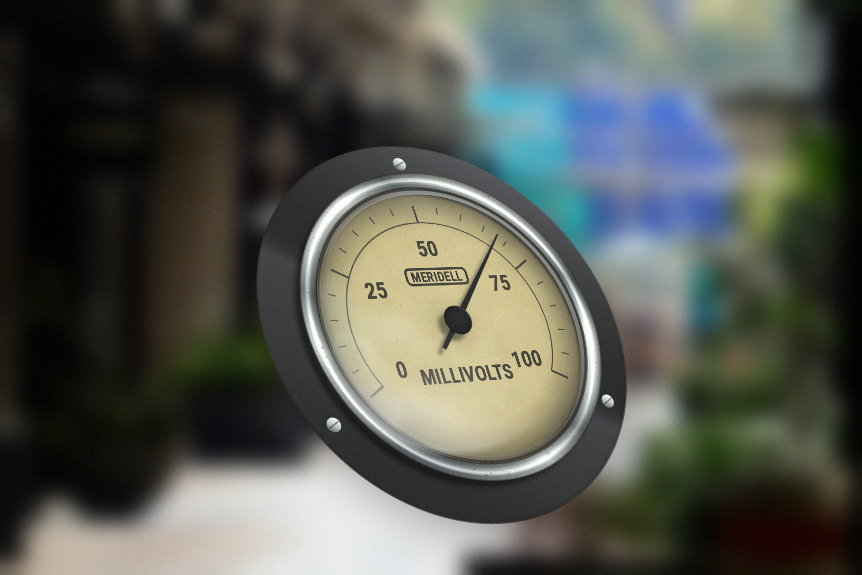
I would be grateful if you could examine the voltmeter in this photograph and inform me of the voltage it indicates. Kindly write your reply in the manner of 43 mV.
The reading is 67.5 mV
